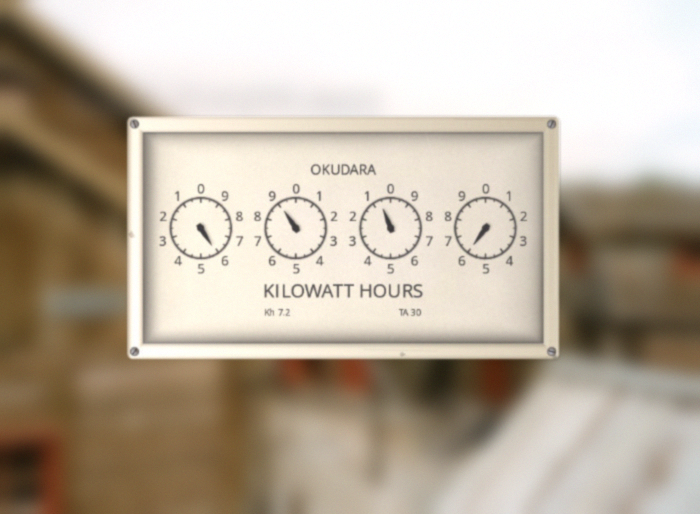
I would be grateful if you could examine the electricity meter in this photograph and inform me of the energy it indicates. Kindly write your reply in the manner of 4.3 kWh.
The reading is 5906 kWh
